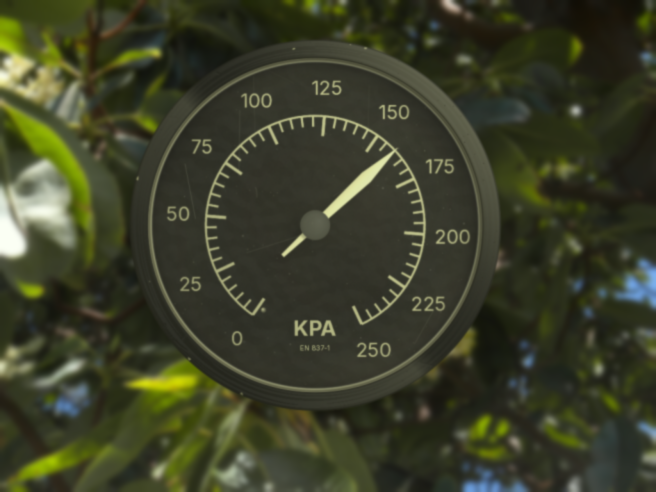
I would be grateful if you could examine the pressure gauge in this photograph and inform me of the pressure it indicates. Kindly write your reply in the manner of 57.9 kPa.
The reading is 160 kPa
